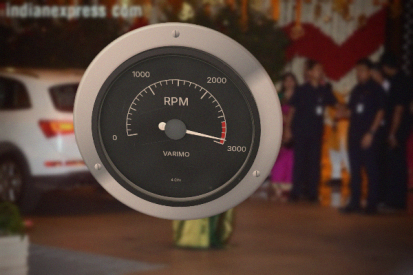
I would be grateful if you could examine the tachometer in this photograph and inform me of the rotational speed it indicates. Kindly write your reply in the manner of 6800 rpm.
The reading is 2900 rpm
